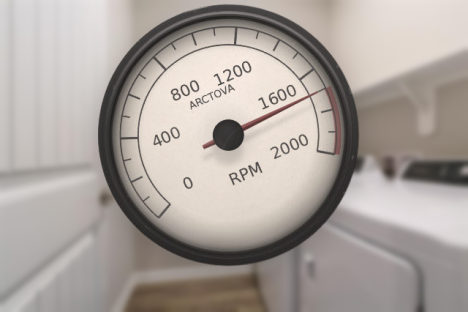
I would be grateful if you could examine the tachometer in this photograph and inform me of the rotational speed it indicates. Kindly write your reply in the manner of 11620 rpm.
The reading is 1700 rpm
